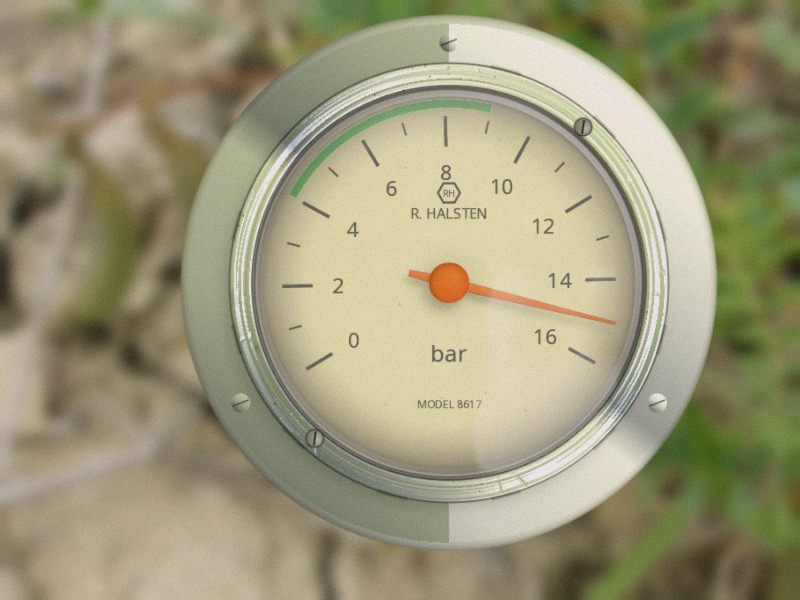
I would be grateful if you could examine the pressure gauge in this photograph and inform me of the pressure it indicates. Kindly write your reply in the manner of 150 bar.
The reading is 15 bar
